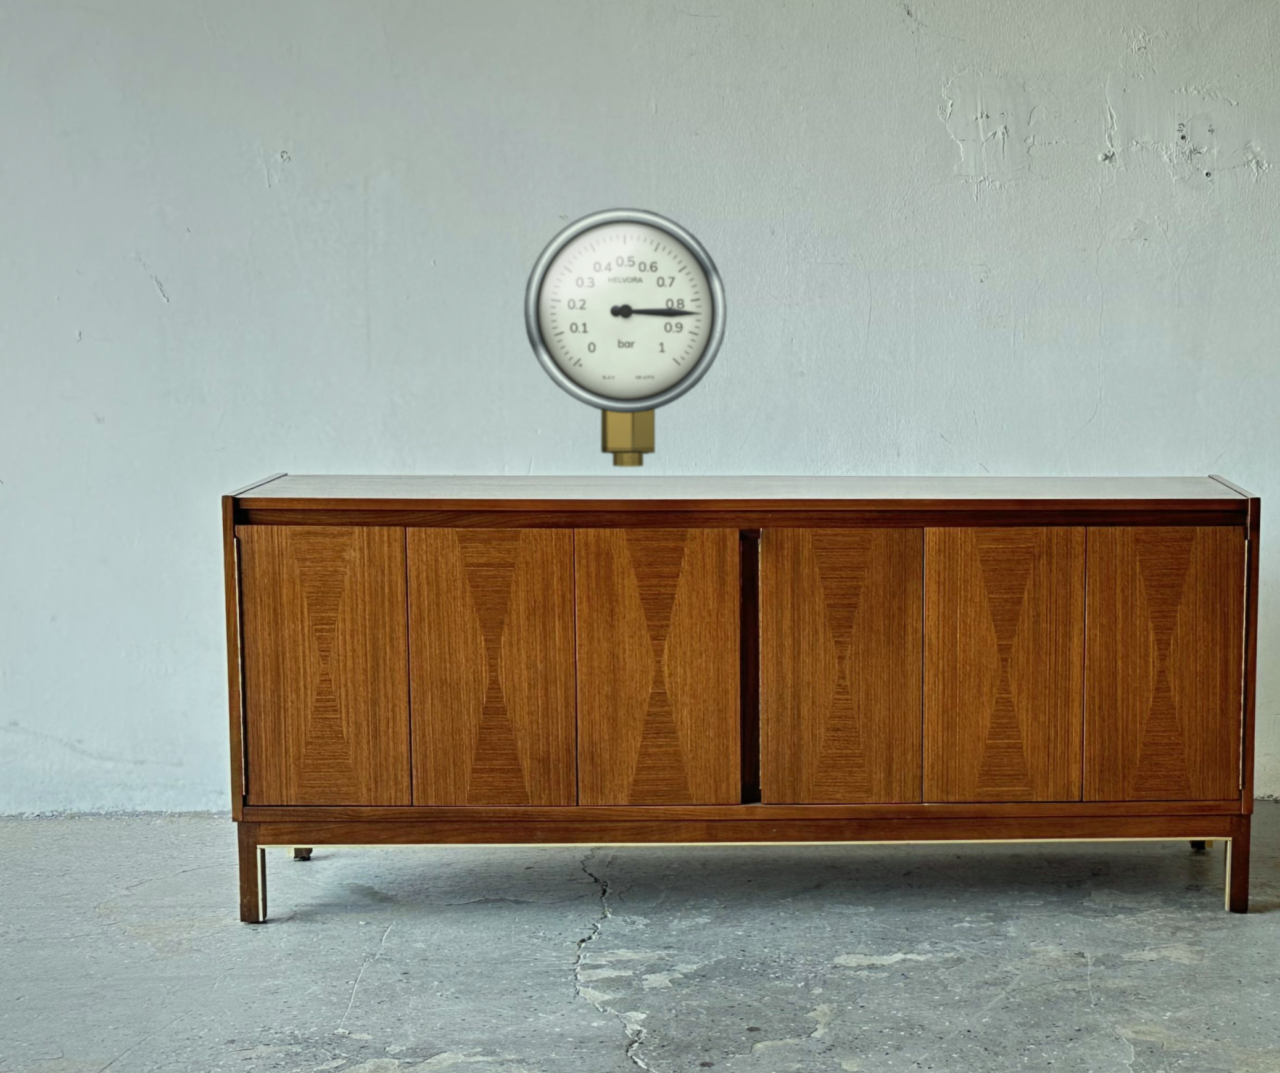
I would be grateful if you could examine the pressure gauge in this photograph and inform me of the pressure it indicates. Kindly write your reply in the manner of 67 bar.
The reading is 0.84 bar
